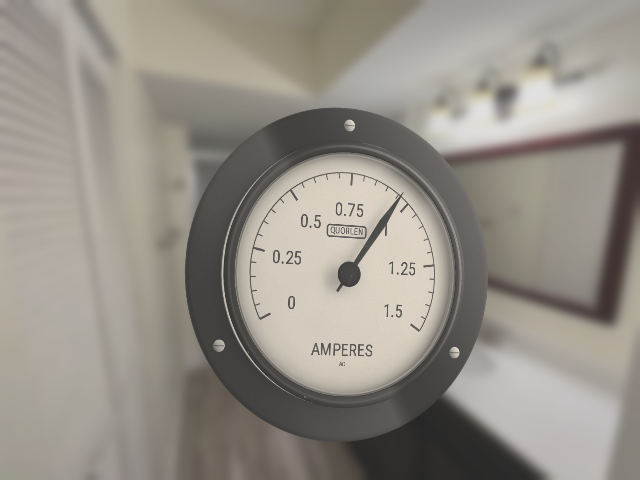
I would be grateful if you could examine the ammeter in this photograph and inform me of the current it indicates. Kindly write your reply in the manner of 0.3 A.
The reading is 0.95 A
